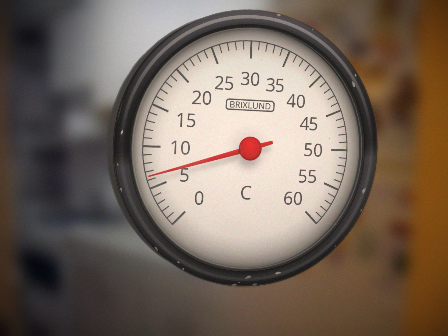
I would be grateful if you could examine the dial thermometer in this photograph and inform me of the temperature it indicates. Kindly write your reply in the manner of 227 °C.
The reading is 6.5 °C
